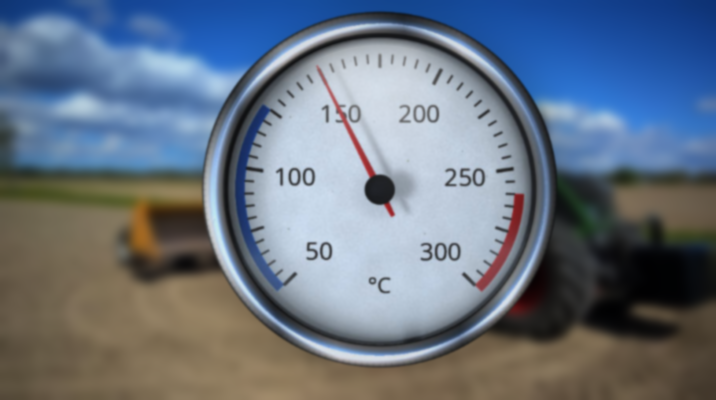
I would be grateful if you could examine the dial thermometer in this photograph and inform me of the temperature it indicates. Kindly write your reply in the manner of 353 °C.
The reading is 150 °C
